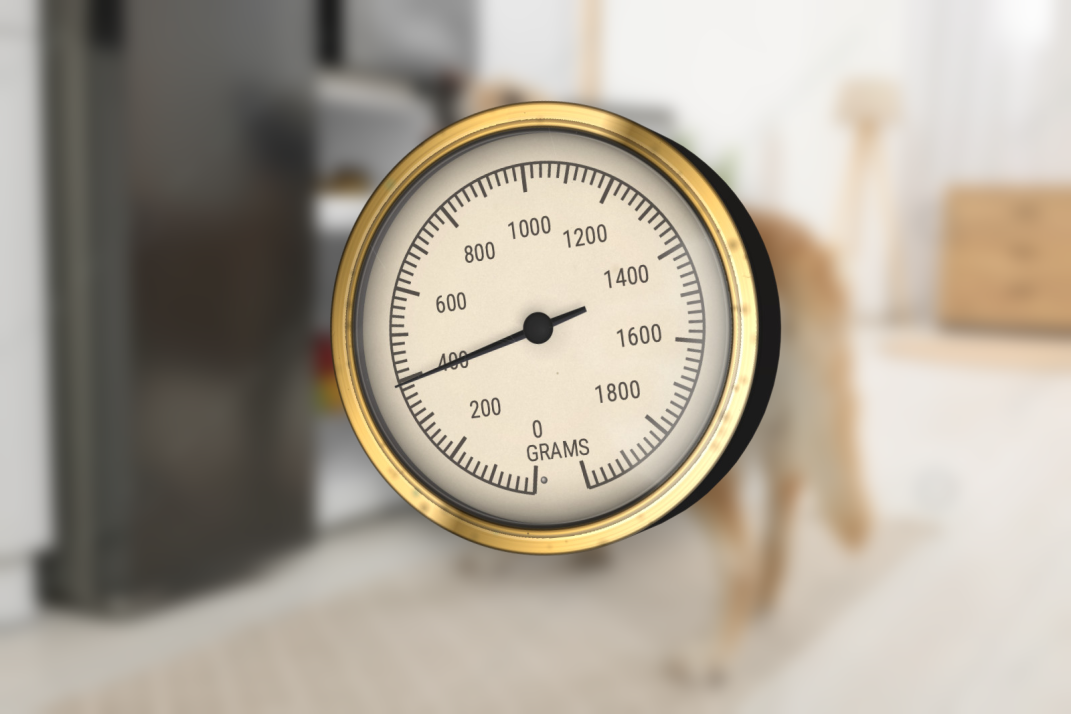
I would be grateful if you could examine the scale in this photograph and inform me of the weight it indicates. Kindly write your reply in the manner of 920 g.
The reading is 390 g
